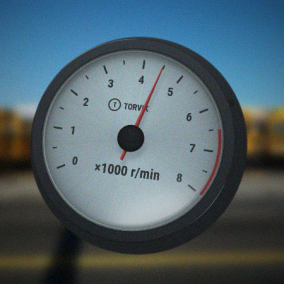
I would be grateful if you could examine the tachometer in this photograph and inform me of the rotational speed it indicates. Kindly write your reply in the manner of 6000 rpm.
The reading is 4500 rpm
